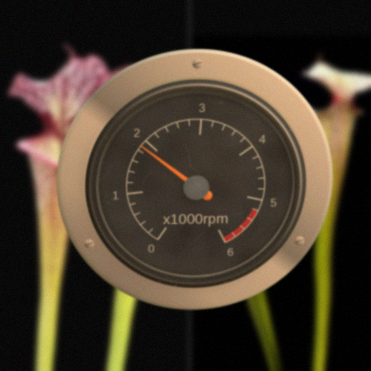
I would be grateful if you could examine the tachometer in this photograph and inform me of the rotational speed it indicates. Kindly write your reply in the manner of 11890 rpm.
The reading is 1900 rpm
